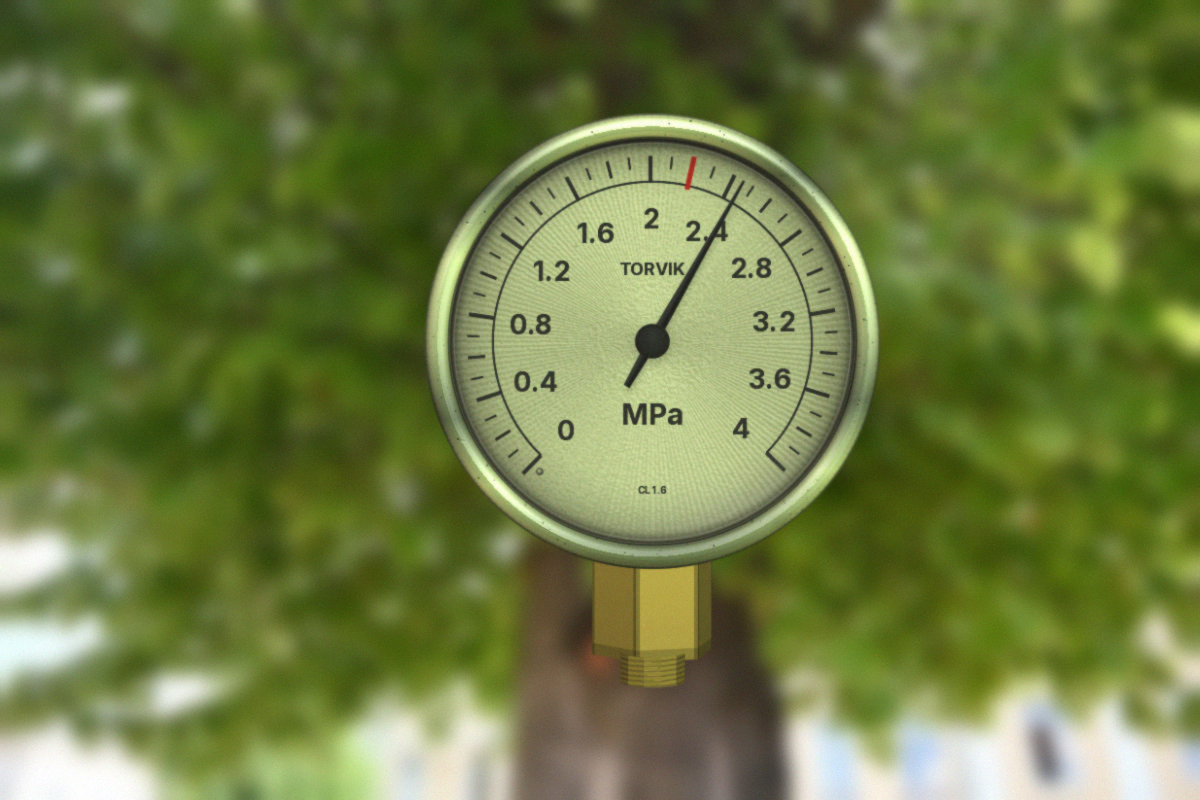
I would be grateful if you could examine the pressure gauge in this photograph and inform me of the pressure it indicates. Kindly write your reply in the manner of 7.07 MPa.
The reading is 2.45 MPa
